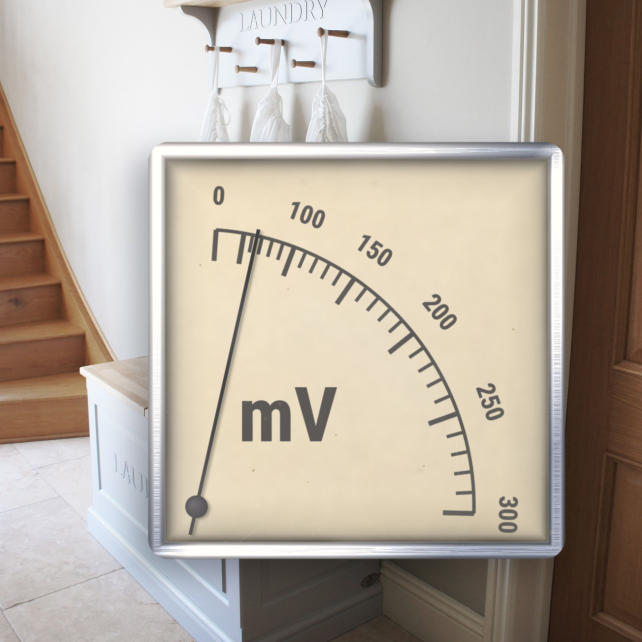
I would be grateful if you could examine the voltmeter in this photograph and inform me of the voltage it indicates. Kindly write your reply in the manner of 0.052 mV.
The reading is 65 mV
